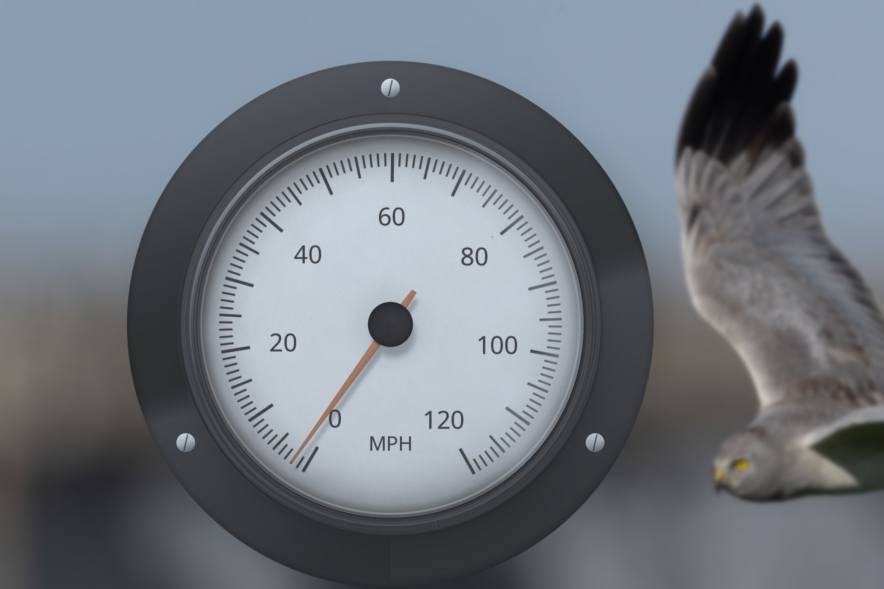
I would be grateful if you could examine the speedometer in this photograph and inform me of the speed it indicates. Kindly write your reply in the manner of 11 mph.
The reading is 2 mph
